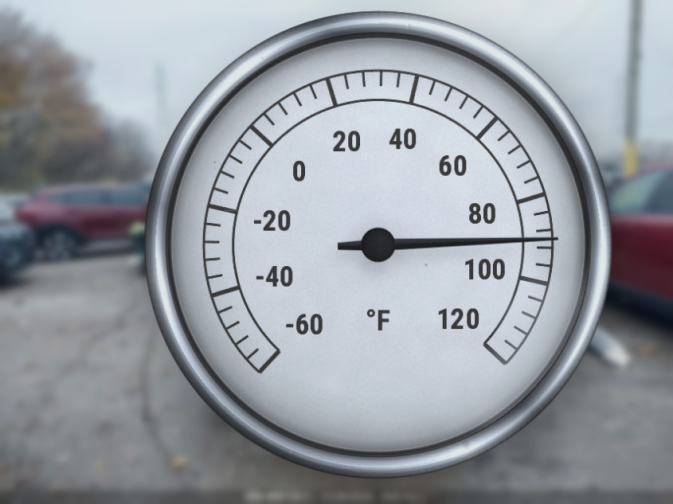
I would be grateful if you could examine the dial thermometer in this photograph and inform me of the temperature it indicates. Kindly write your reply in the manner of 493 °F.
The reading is 90 °F
